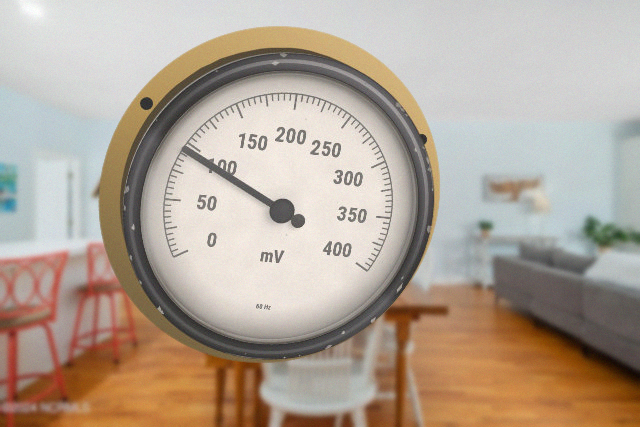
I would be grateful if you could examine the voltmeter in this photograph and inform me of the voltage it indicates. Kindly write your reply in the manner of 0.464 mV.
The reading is 95 mV
